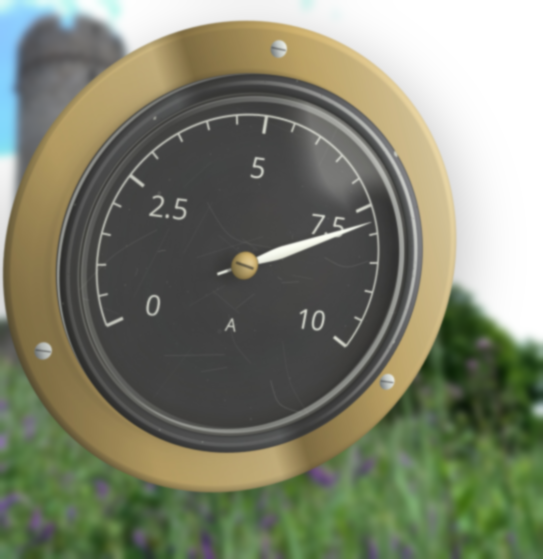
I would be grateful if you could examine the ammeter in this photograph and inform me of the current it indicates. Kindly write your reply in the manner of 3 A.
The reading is 7.75 A
